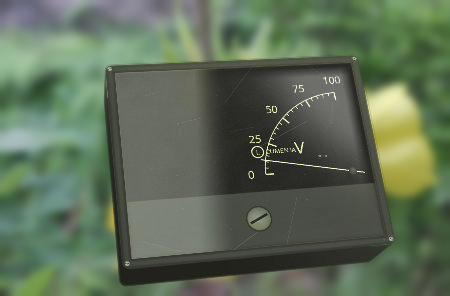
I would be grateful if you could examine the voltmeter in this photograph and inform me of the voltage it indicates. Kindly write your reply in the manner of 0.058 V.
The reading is 10 V
